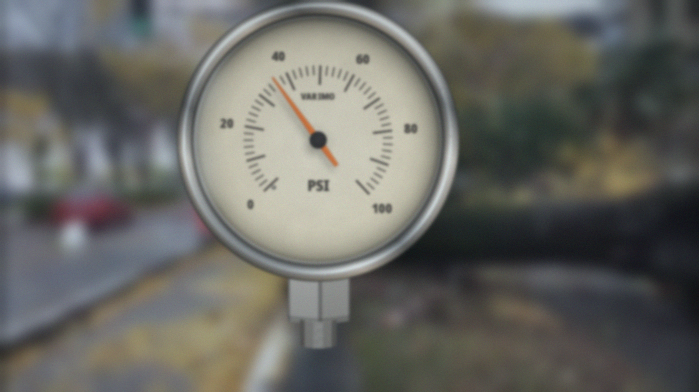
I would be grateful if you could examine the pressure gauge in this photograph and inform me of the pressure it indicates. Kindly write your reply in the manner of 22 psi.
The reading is 36 psi
